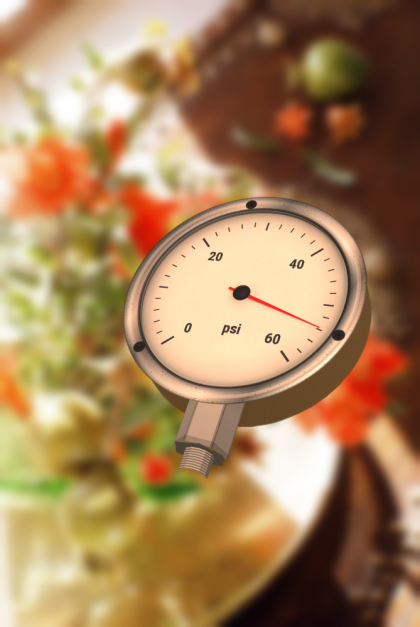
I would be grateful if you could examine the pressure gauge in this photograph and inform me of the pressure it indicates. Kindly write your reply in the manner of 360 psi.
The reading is 54 psi
